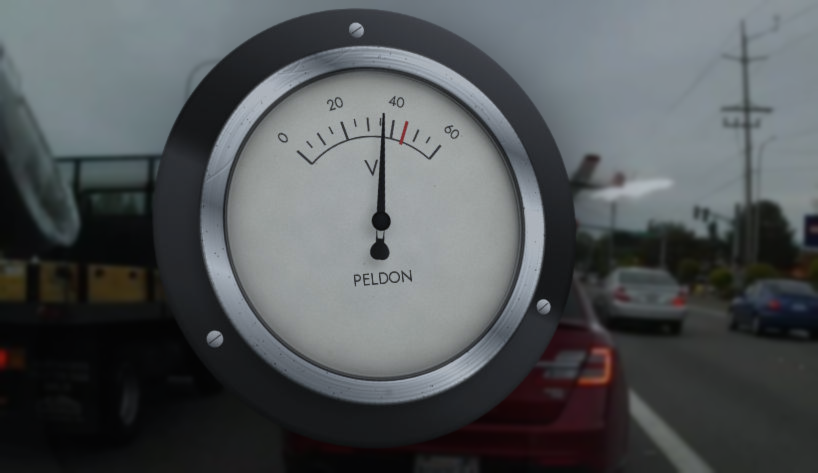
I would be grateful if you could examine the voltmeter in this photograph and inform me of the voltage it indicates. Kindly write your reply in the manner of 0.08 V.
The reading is 35 V
